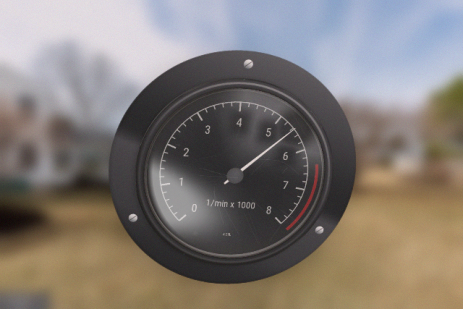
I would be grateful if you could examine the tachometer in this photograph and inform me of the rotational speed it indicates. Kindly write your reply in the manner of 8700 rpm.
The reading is 5400 rpm
